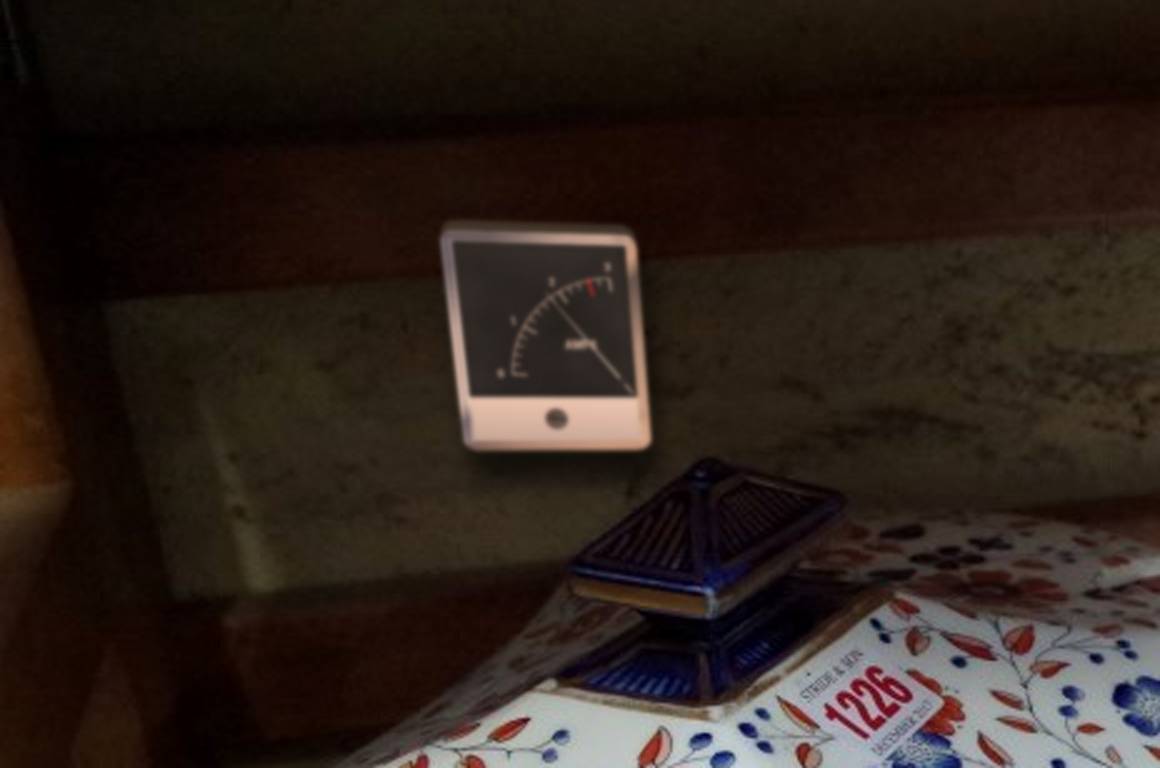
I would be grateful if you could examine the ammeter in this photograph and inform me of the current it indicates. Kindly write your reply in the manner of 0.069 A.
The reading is 1.8 A
